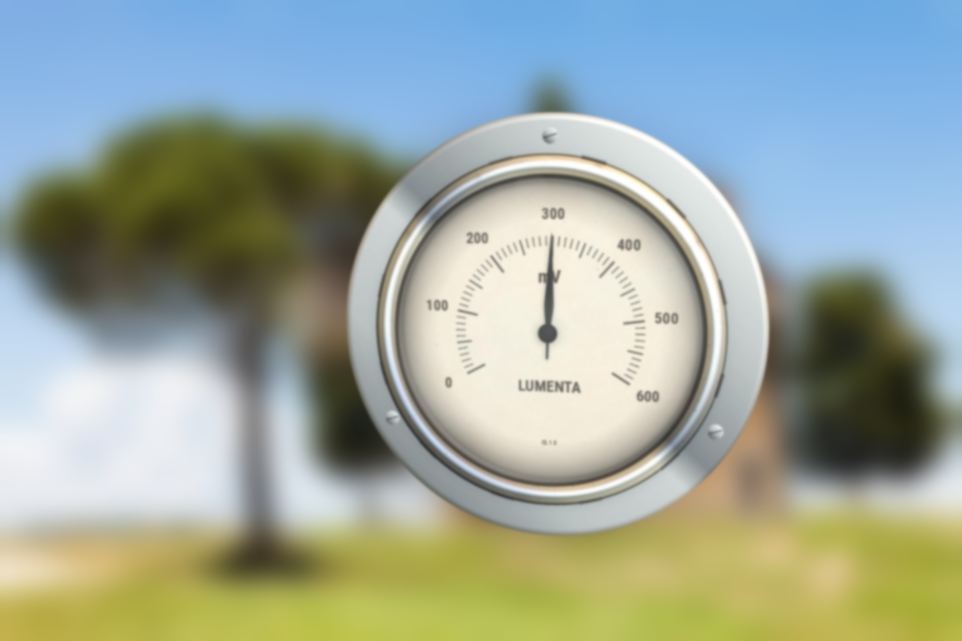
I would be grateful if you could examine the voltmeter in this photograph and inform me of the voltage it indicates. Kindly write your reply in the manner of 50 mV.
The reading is 300 mV
